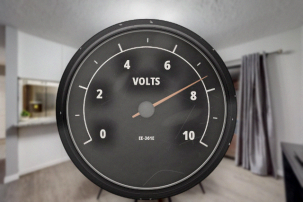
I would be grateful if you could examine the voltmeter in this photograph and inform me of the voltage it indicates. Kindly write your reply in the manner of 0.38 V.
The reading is 7.5 V
